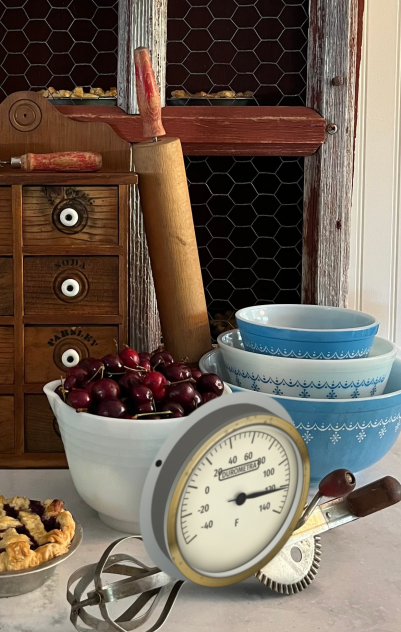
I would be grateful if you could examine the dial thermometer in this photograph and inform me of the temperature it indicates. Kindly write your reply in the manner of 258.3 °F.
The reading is 120 °F
